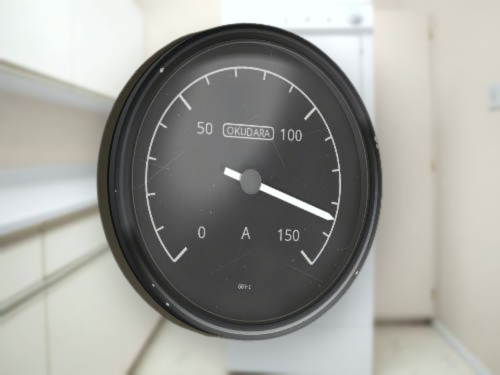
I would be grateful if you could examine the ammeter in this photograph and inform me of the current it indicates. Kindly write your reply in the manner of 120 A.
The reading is 135 A
